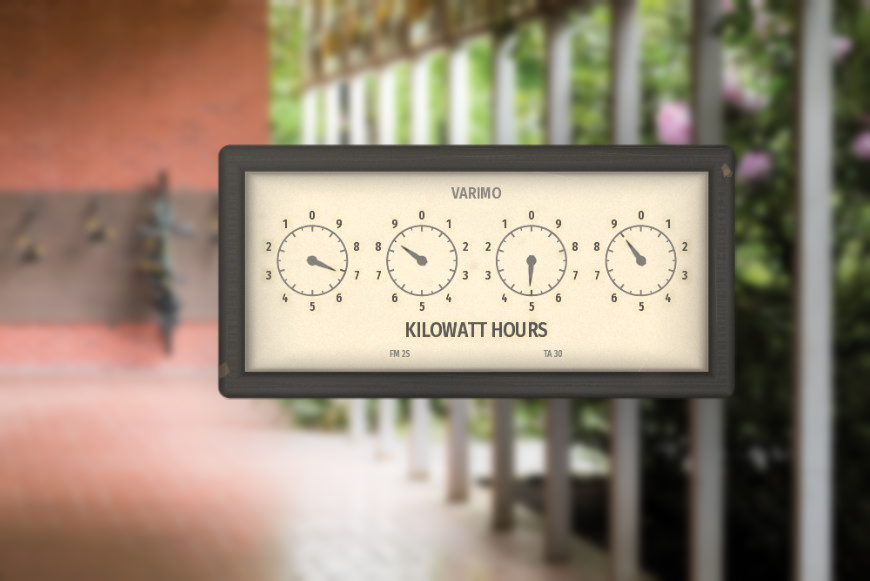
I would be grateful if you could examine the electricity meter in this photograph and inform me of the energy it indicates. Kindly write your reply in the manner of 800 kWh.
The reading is 6849 kWh
